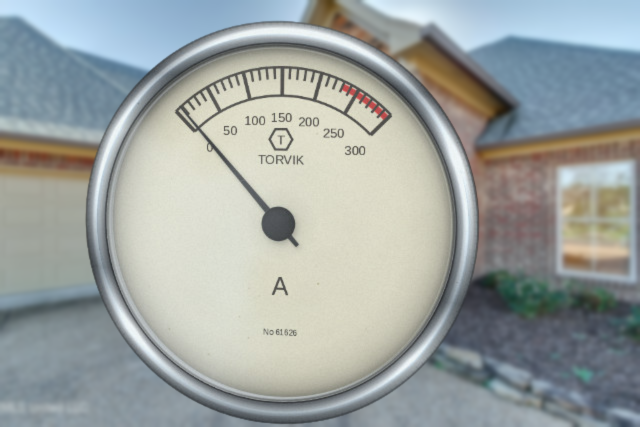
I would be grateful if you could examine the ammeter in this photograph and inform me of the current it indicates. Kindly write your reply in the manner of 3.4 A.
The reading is 10 A
